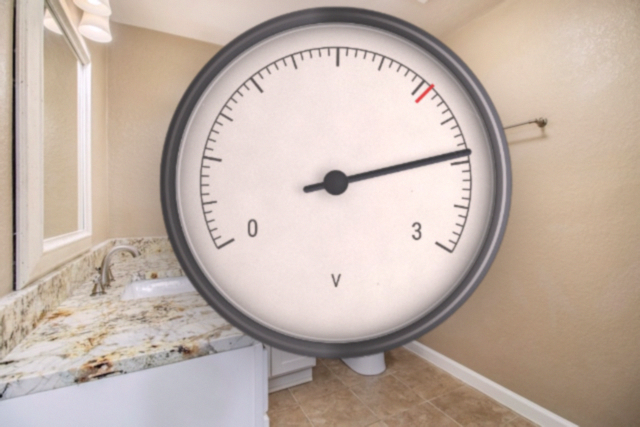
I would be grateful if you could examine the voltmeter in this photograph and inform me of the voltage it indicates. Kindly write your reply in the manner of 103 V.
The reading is 2.45 V
